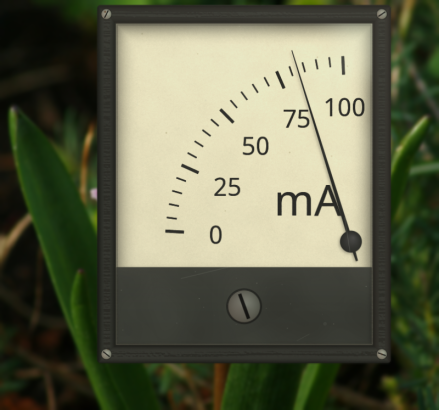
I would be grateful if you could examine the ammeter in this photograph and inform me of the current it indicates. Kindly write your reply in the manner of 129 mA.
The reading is 82.5 mA
